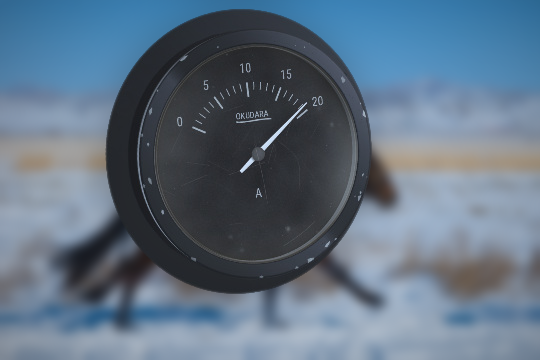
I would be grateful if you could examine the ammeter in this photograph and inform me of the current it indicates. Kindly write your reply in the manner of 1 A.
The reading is 19 A
